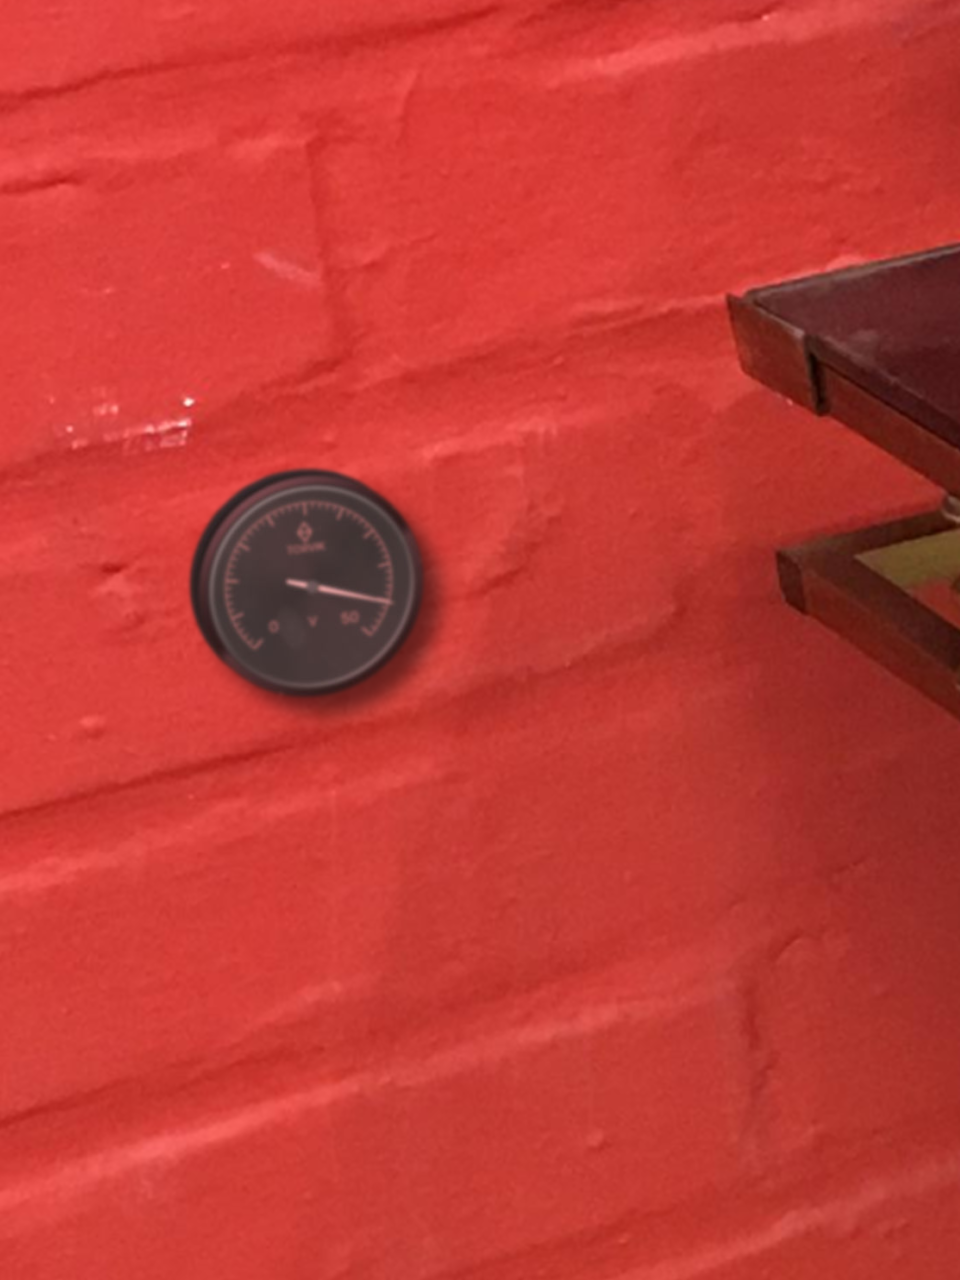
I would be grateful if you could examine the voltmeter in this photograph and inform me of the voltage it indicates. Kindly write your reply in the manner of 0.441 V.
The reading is 45 V
